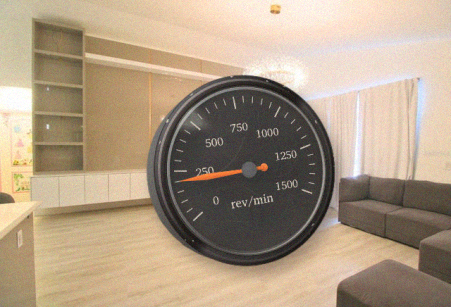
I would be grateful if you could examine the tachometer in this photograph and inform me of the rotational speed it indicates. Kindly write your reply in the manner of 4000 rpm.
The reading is 200 rpm
